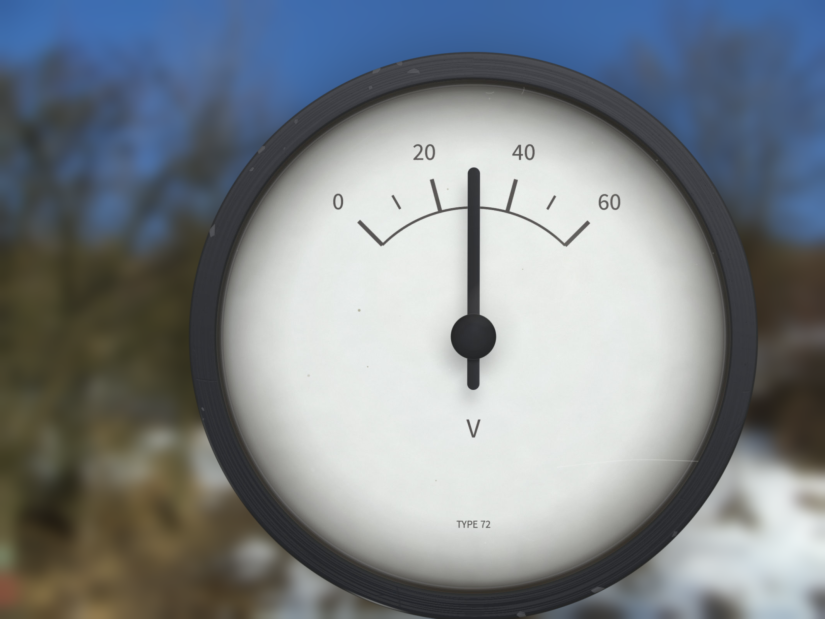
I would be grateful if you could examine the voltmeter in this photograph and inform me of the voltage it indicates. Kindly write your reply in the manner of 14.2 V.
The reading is 30 V
